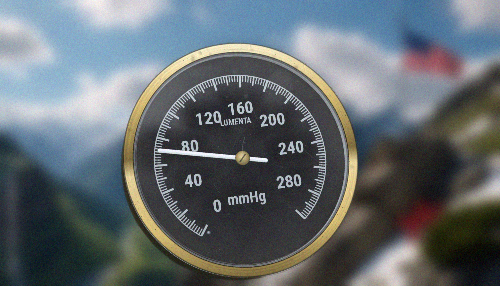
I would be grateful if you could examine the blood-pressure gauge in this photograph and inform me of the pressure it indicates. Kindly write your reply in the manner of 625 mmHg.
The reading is 70 mmHg
